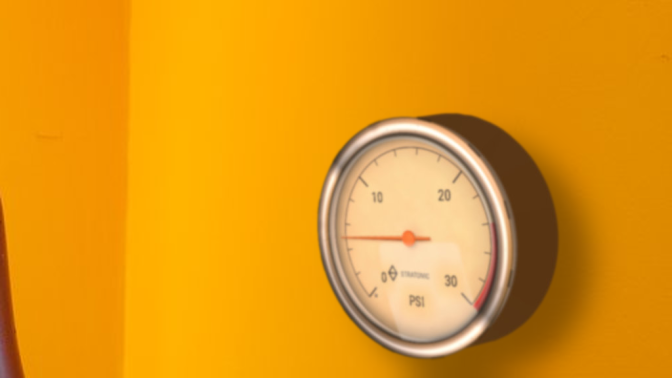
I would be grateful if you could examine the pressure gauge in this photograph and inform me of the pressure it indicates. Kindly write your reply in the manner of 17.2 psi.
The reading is 5 psi
